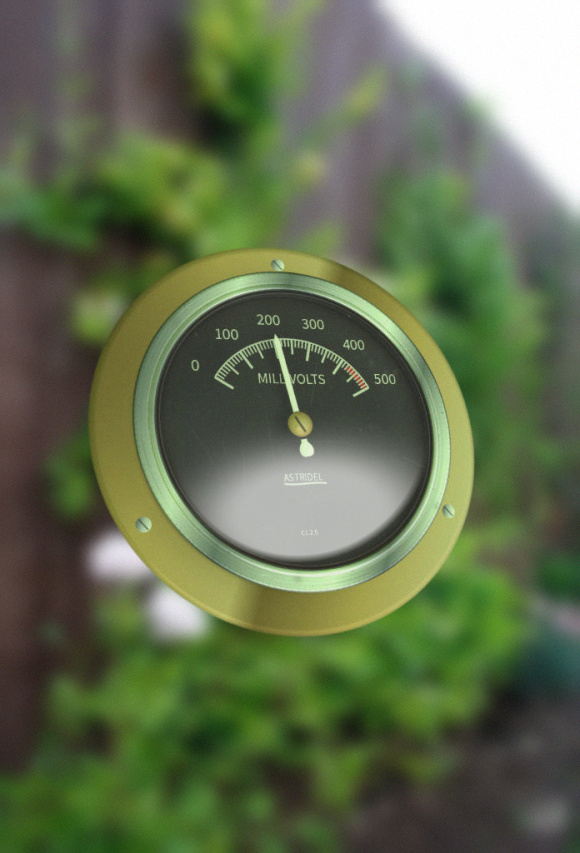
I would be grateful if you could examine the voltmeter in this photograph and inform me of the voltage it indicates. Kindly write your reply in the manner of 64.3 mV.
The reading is 200 mV
